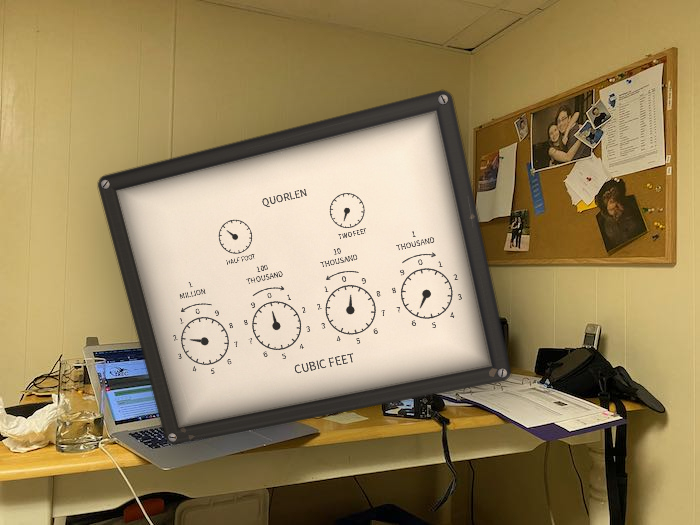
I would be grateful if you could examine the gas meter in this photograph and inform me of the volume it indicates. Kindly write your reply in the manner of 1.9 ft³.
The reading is 199600 ft³
